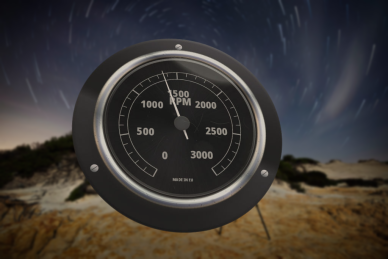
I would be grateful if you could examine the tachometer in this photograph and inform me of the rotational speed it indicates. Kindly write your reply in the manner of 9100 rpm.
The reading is 1350 rpm
